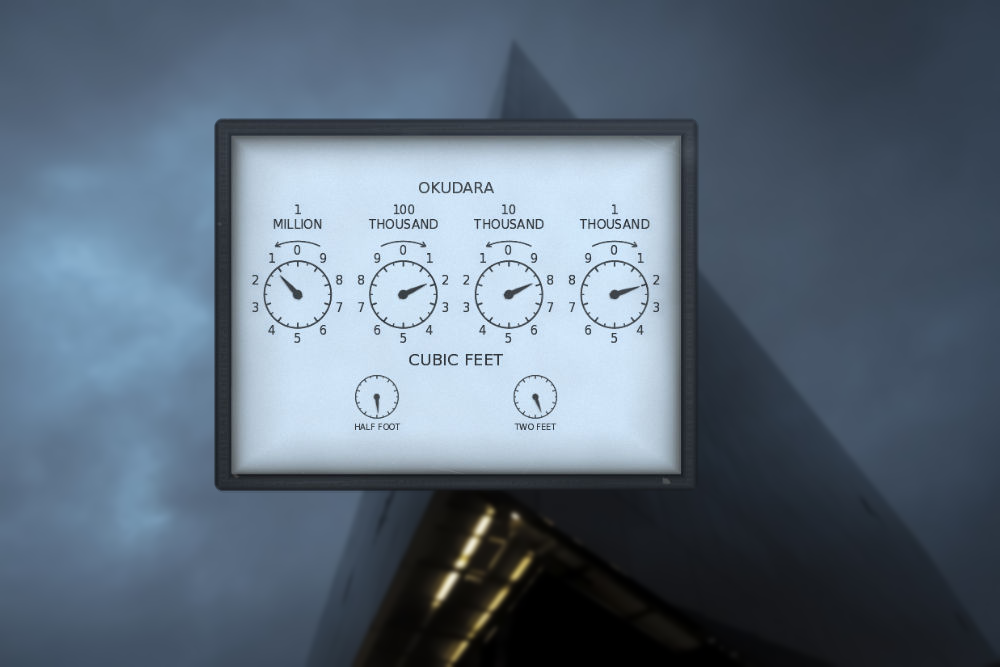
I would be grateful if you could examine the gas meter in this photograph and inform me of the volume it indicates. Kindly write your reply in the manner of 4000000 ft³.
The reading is 118200 ft³
